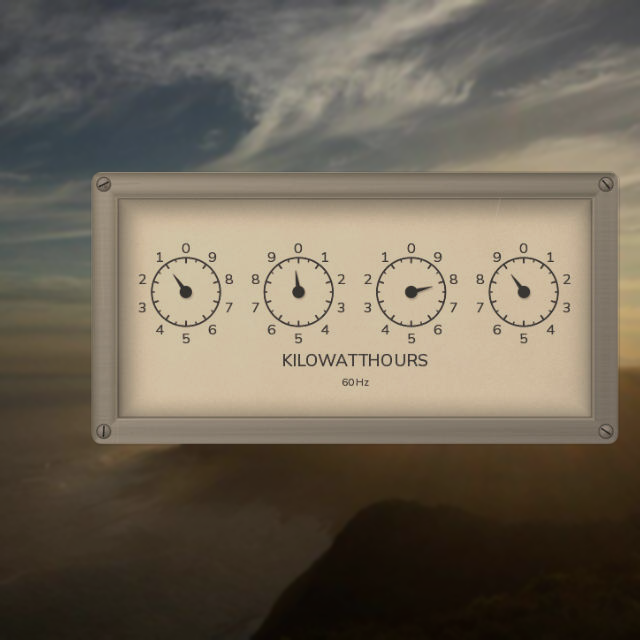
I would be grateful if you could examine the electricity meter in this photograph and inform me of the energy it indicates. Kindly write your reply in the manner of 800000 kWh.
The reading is 979 kWh
